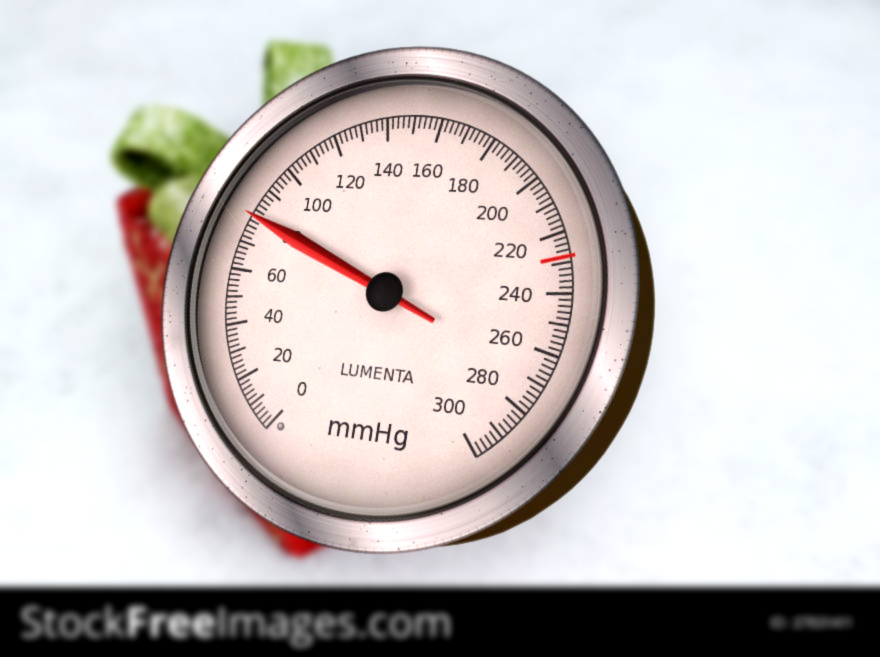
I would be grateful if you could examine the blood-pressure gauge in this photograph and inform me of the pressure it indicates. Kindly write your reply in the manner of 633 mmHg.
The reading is 80 mmHg
